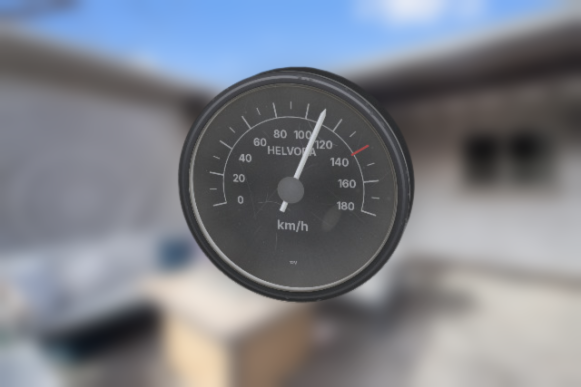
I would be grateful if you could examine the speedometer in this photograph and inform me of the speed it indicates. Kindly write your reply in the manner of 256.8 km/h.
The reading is 110 km/h
